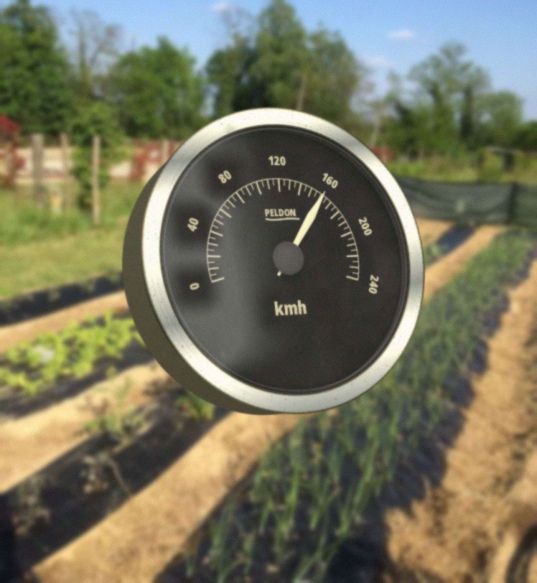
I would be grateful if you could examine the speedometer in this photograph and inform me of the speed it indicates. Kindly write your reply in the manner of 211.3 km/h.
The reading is 160 km/h
